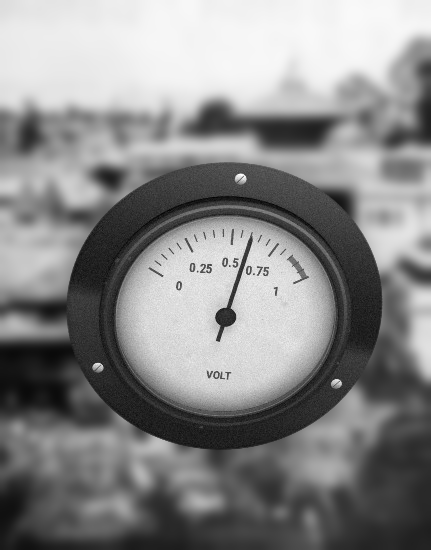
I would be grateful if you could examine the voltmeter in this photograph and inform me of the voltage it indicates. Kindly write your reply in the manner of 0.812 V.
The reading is 0.6 V
